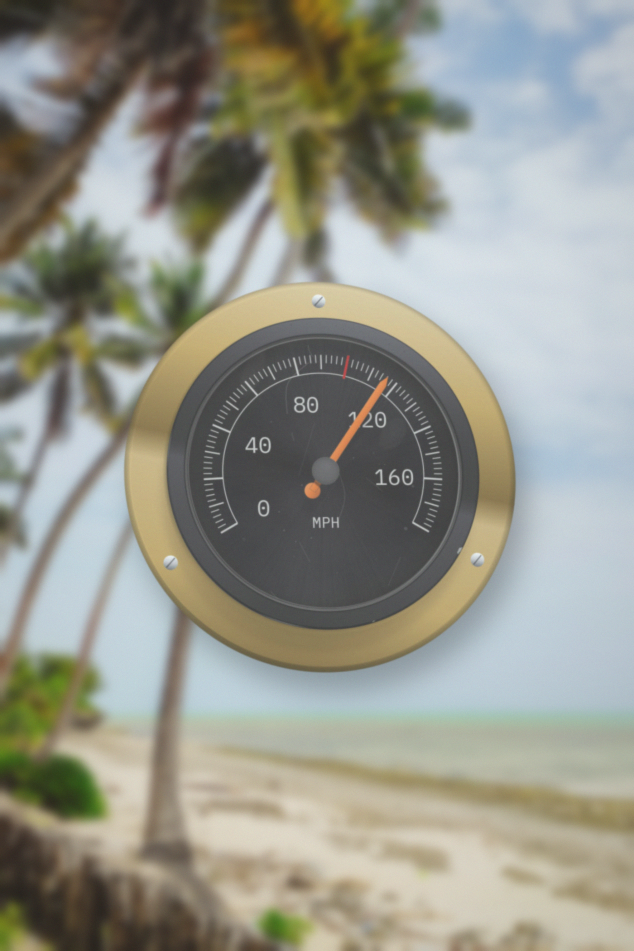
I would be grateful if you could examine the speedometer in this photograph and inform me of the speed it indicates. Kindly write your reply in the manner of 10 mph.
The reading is 116 mph
